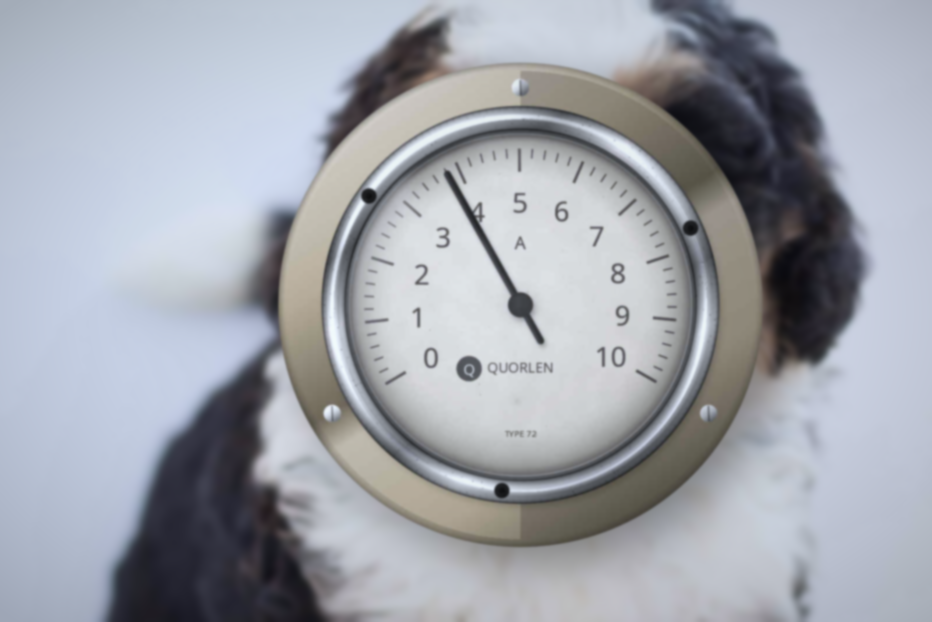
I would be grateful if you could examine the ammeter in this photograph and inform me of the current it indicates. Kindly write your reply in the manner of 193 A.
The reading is 3.8 A
